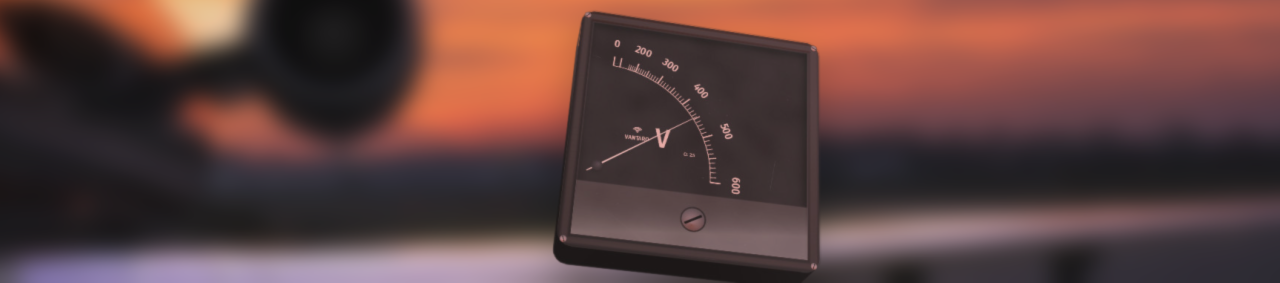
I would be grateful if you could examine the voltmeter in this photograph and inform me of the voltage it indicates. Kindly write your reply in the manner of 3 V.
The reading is 450 V
